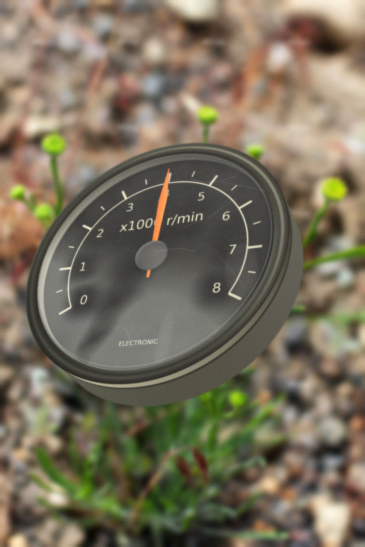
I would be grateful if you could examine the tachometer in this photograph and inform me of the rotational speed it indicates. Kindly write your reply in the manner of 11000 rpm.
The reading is 4000 rpm
